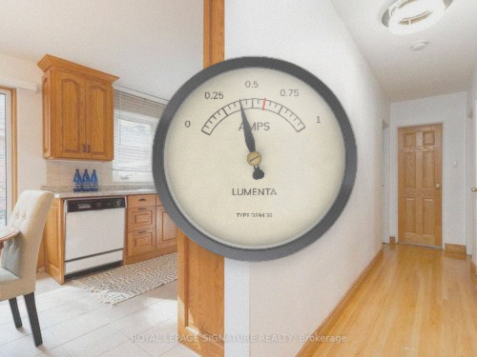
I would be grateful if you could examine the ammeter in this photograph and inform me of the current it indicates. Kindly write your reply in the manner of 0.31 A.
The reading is 0.4 A
